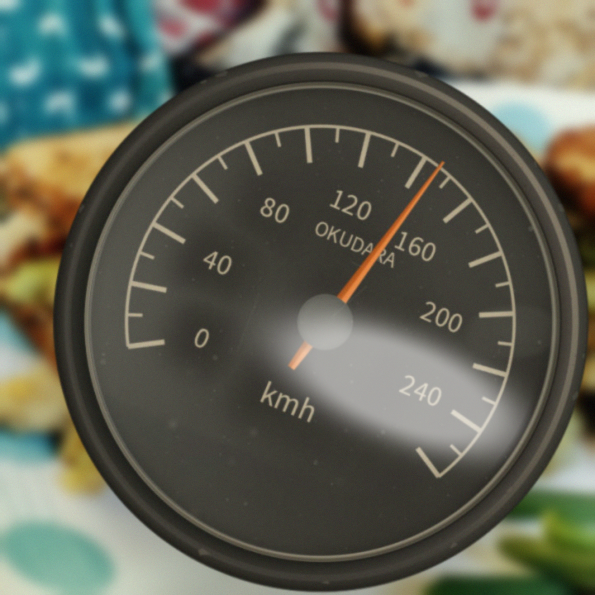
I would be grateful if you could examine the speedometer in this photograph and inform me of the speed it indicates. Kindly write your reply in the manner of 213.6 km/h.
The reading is 145 km/h
